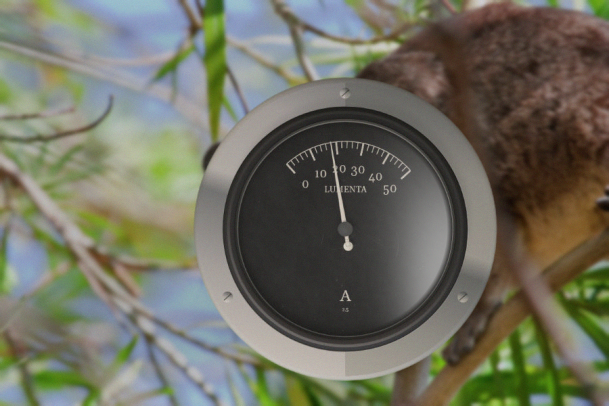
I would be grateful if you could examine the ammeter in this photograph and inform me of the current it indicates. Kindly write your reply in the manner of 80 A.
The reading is 18 A
